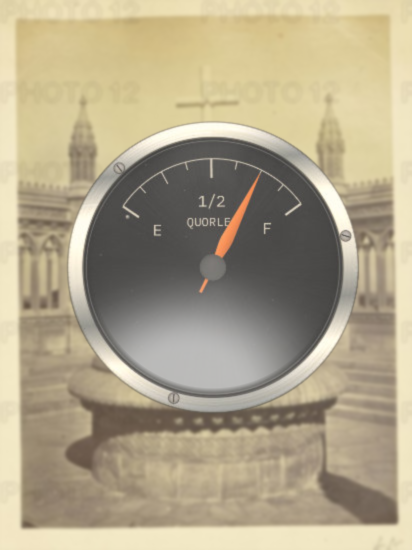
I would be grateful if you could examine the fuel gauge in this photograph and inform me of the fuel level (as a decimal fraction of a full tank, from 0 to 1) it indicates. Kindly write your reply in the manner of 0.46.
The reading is 0.75
